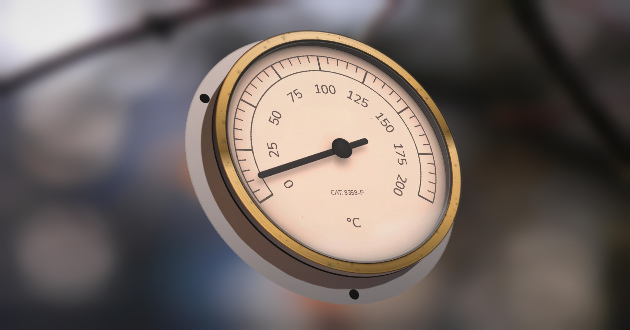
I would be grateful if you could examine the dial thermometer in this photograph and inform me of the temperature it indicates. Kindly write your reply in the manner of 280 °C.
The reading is 10 °C
